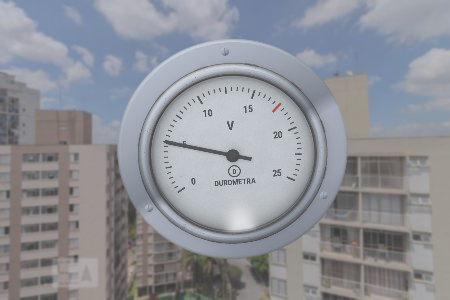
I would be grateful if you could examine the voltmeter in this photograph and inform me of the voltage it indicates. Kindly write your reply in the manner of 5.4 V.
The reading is 5 V
